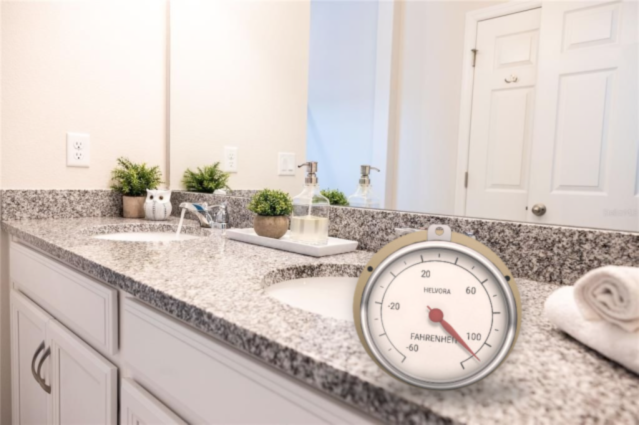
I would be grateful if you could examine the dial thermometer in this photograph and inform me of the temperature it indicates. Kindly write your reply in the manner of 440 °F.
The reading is 110 °F
